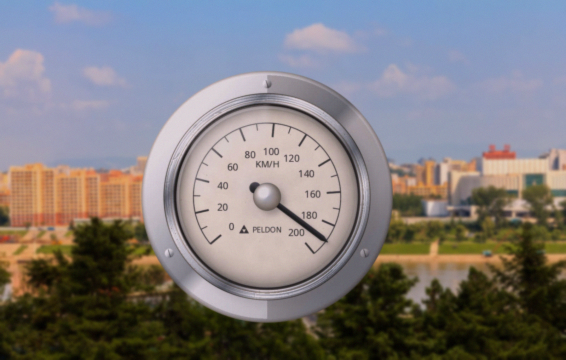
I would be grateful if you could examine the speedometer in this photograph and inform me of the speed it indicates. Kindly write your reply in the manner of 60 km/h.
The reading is 190 km/h
